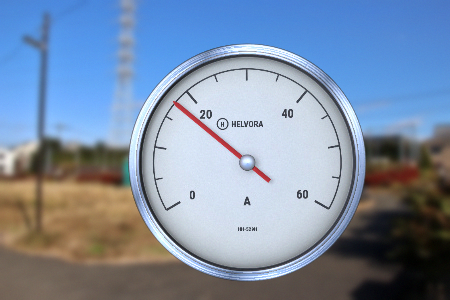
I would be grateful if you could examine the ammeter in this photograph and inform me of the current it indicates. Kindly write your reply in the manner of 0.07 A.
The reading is 17.5 A
